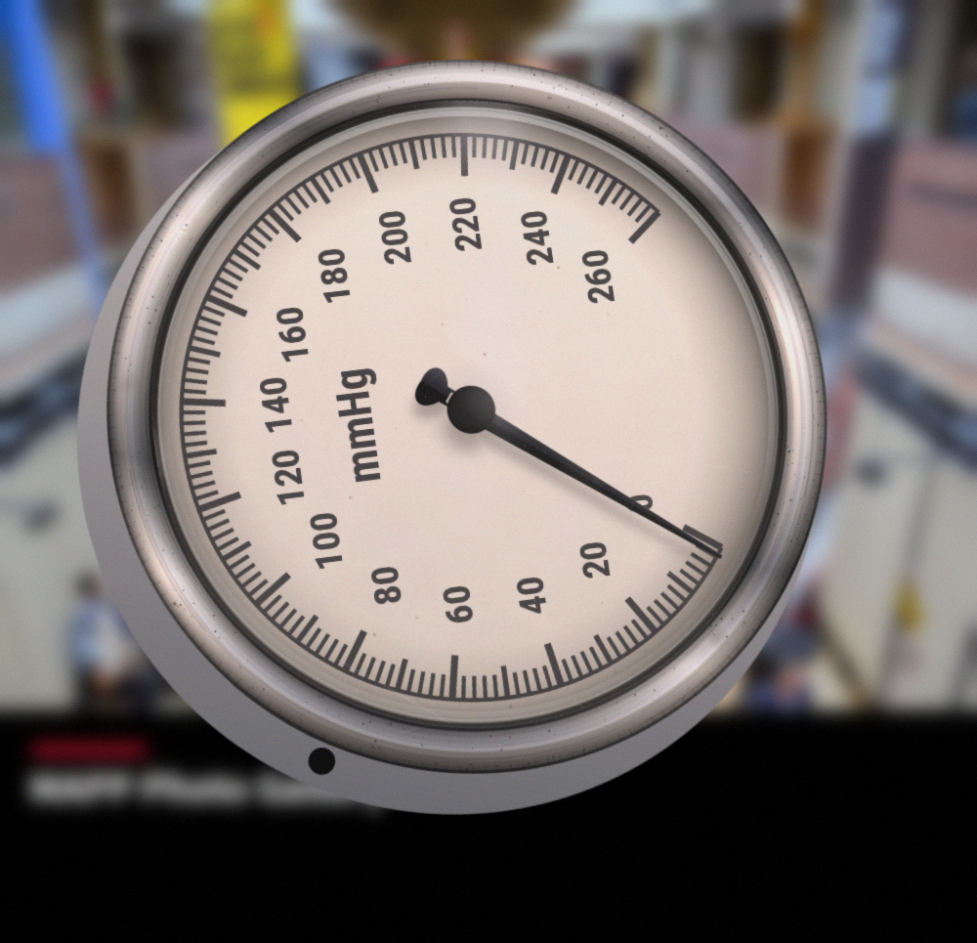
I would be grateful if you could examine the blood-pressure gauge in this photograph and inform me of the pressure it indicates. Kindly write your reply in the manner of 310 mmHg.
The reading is 2 mmHg
